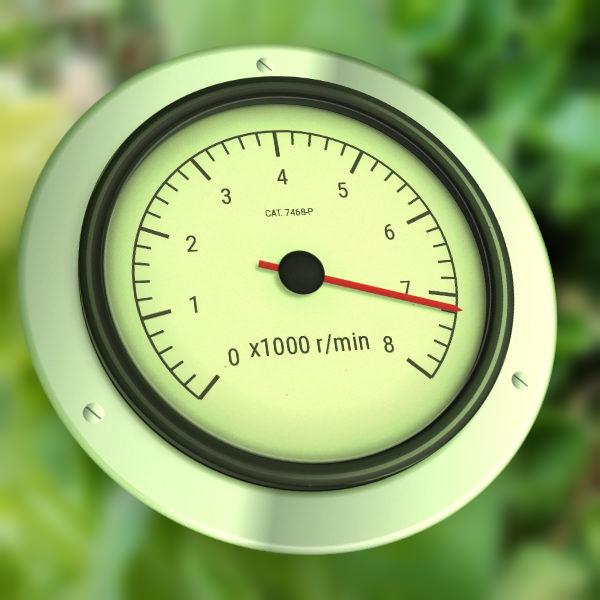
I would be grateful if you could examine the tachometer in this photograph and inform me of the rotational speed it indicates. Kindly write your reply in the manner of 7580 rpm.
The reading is 7200 rpm
